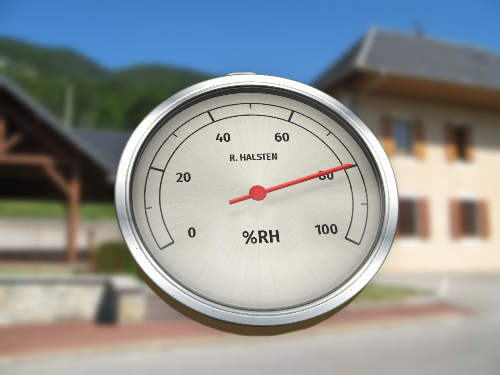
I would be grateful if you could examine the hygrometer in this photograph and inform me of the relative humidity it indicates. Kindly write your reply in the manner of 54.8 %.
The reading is 80 %
